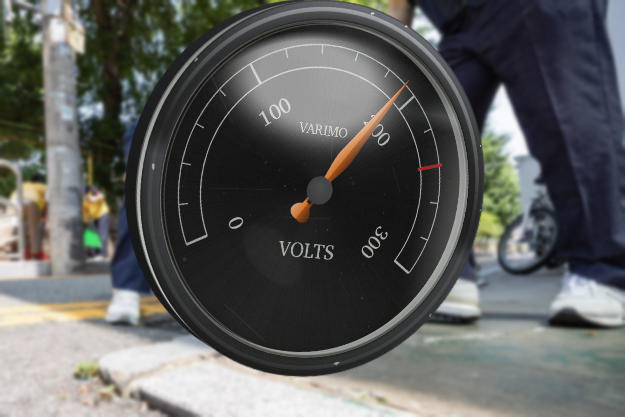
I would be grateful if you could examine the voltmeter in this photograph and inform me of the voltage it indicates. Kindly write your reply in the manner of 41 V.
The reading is 190 V
